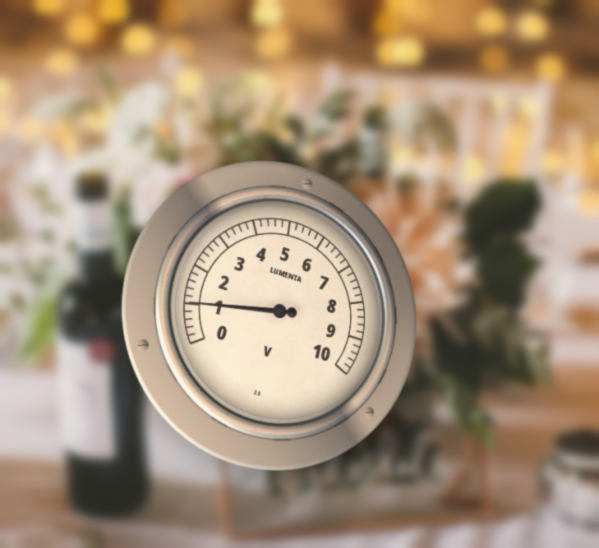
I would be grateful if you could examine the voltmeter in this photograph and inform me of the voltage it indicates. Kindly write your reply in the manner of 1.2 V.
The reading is 1 V
